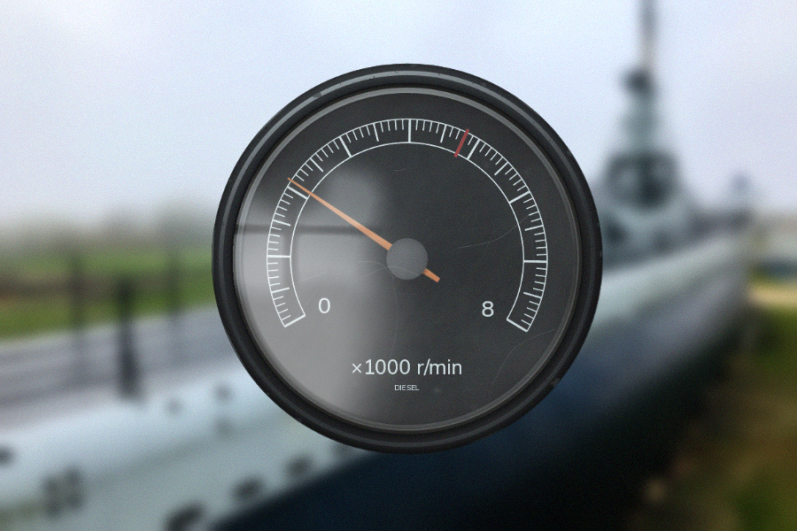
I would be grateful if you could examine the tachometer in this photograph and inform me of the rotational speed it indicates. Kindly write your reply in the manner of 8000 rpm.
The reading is 2100 rpm
